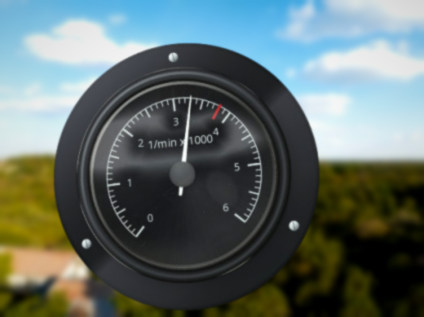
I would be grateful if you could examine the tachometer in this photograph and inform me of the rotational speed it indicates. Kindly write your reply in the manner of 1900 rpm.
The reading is 3300 rpm
